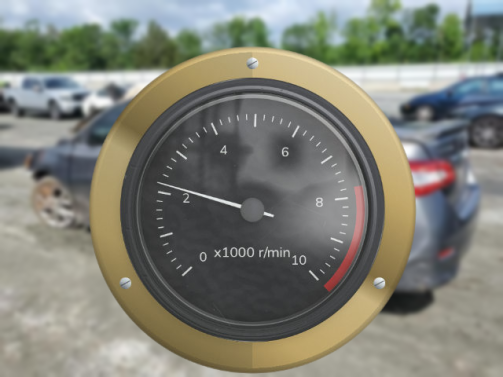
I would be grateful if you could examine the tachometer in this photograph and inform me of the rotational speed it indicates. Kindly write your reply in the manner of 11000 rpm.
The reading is 2200 rpm
